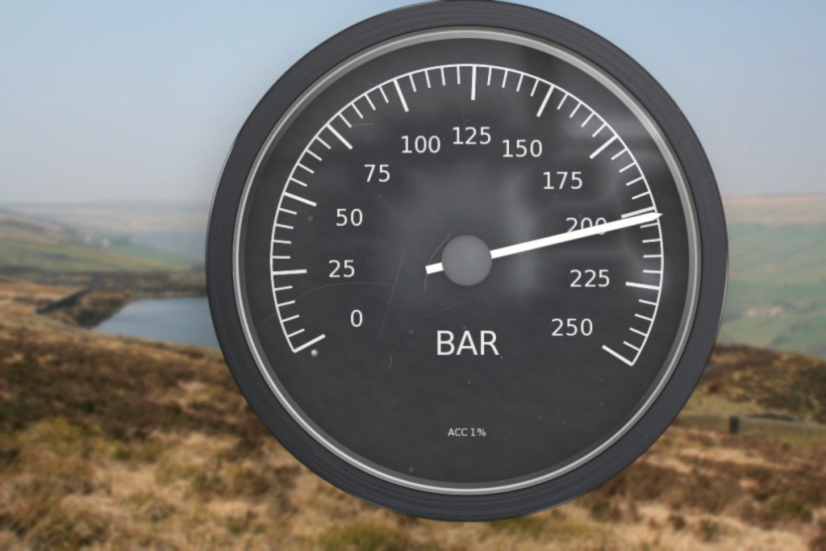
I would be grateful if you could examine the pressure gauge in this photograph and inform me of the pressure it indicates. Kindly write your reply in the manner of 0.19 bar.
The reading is 202.5 bar
